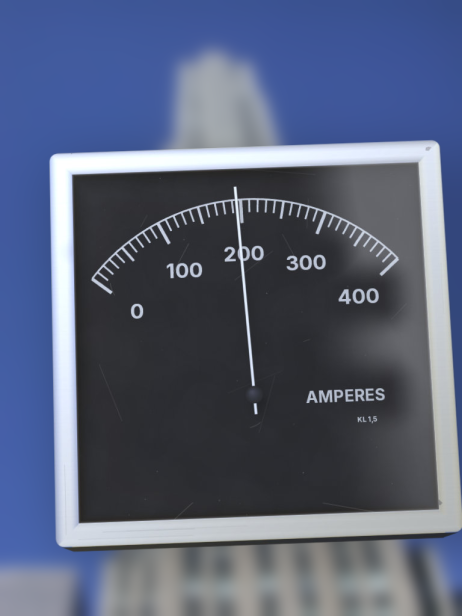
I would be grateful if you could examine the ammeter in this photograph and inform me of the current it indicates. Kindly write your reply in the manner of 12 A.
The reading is 195 A
